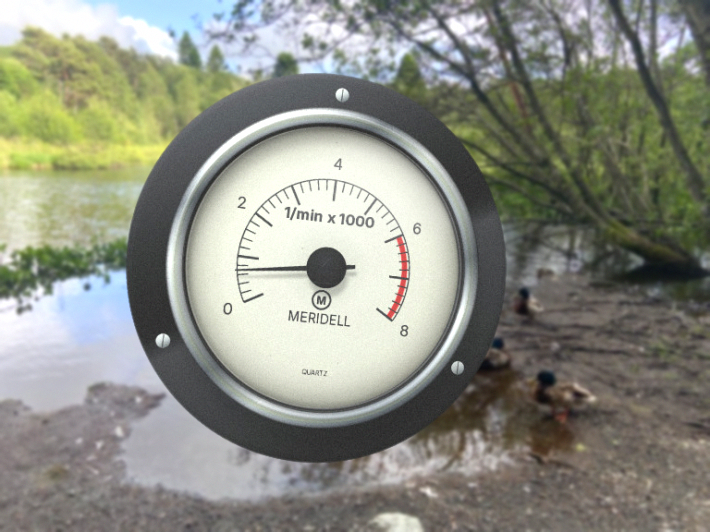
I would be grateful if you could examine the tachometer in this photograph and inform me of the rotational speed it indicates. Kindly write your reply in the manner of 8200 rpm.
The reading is 700 rpm
